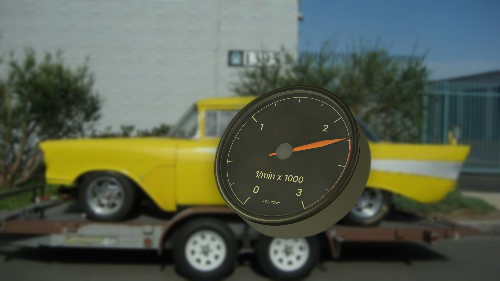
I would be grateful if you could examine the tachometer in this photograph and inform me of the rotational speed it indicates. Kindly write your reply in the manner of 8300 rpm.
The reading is 2250 rpm
